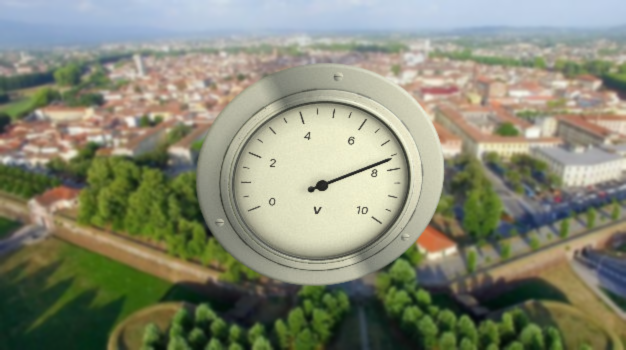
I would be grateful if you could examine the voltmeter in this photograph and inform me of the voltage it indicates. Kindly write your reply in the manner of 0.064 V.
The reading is 7.5 V
